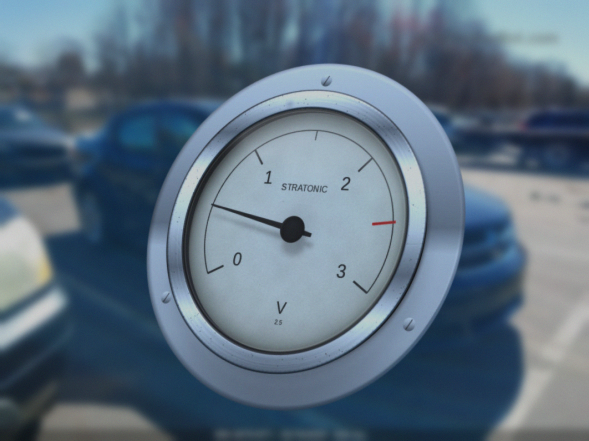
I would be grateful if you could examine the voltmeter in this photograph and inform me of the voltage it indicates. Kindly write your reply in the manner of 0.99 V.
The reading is 0.5 V
